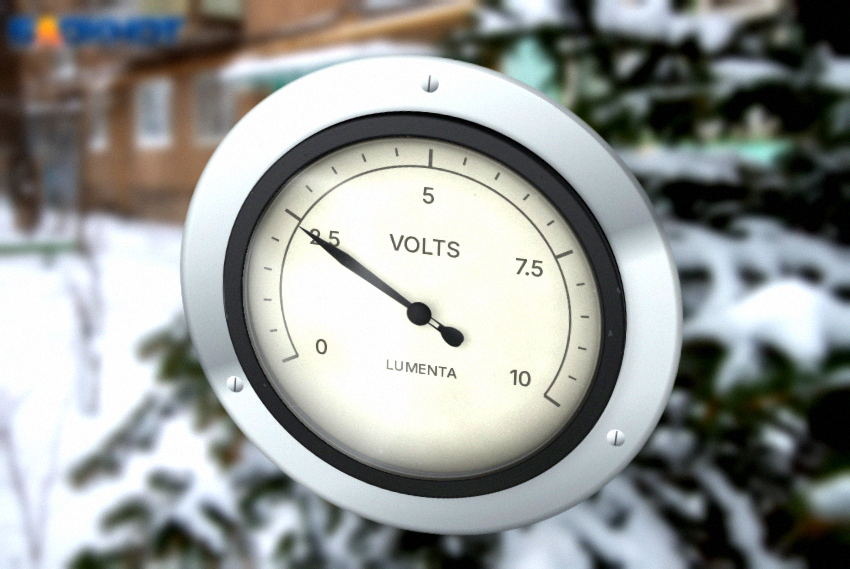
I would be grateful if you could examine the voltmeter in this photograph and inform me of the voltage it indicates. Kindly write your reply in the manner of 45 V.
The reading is 2.5 V
